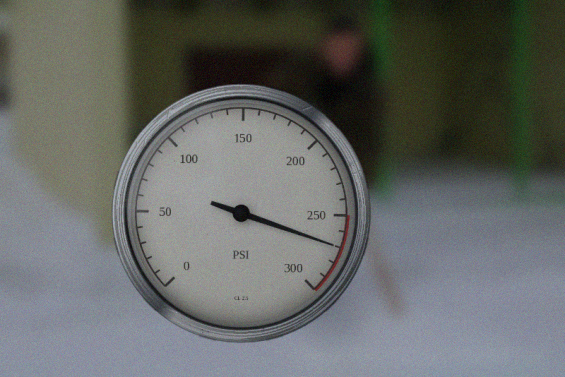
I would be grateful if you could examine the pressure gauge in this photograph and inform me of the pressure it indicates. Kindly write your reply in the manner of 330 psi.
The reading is 270 psi
